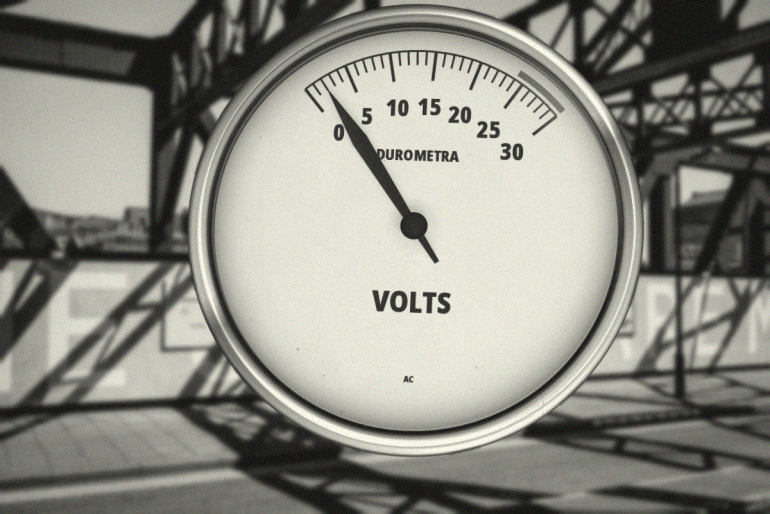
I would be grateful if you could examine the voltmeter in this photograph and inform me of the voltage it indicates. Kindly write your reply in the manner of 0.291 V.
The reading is 2 V
